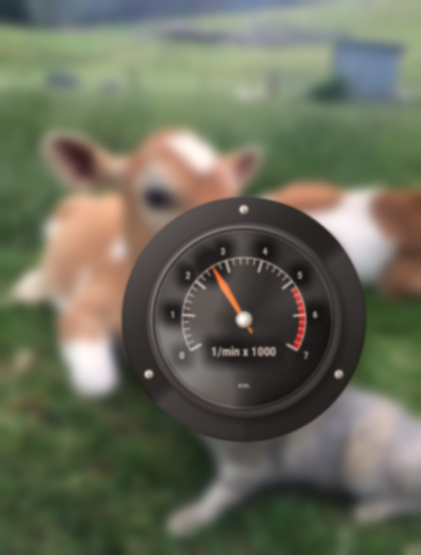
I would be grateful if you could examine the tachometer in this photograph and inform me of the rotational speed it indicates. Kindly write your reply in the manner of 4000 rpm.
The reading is 2600 rpm
